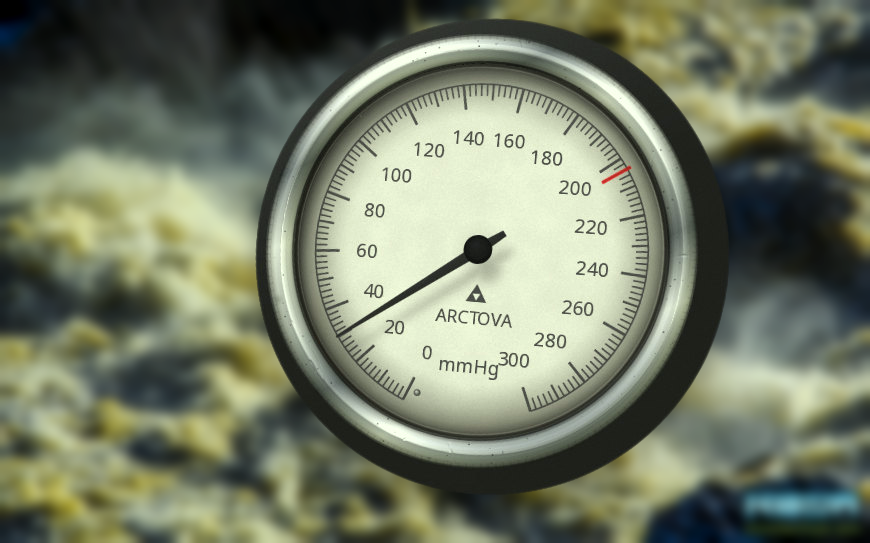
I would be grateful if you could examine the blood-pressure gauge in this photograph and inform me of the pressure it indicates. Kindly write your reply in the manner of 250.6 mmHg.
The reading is 30 mmHg
